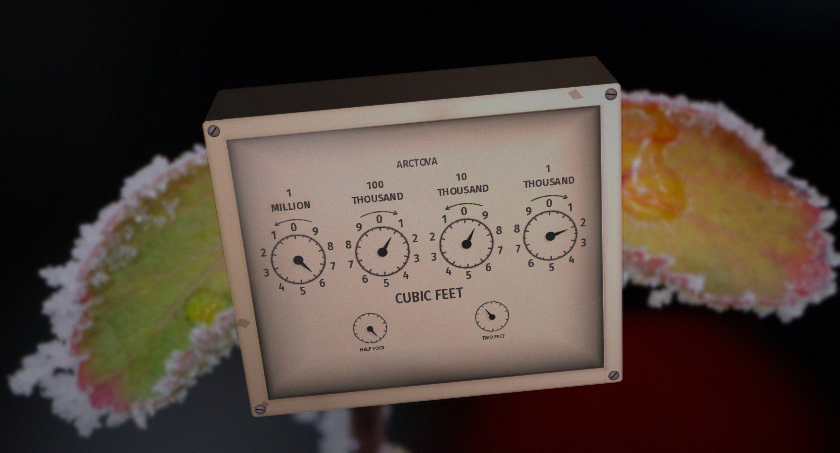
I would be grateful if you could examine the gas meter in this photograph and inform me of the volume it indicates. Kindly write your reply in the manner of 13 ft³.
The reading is 609200 ft³
